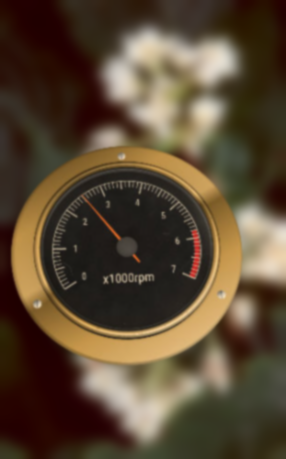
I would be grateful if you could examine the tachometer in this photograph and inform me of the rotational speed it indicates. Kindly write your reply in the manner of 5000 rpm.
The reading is 2500 rpm
